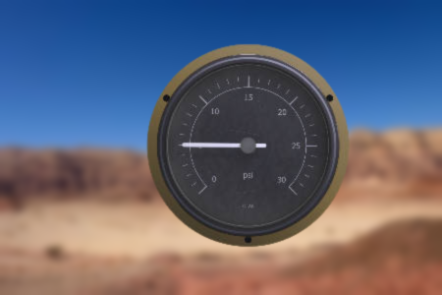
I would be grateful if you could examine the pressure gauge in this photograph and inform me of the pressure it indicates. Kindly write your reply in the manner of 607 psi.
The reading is 5 psi
